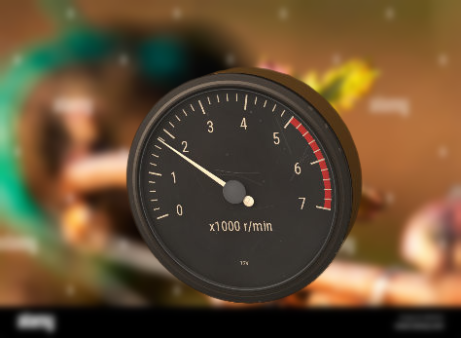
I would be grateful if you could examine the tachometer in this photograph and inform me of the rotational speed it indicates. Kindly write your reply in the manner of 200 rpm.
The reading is 1800 rpm
